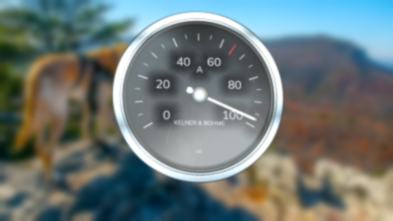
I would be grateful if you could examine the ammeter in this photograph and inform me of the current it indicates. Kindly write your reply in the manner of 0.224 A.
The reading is 97.5 A
